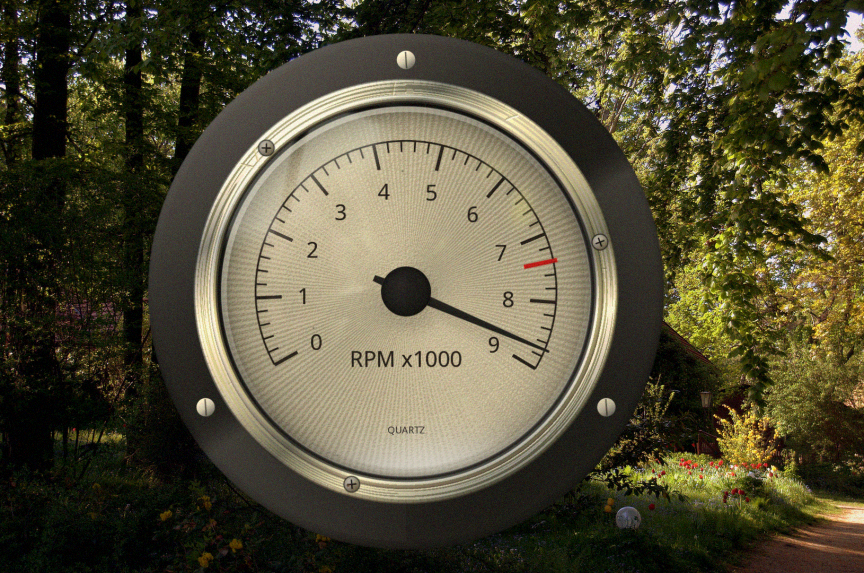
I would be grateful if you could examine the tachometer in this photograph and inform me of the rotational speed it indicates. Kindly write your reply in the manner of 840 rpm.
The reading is 8700 rpm
